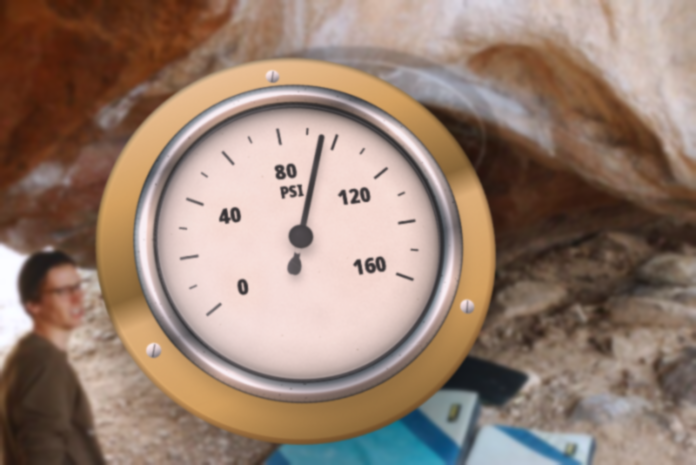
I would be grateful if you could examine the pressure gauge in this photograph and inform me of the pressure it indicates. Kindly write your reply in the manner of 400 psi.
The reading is 95 psi
